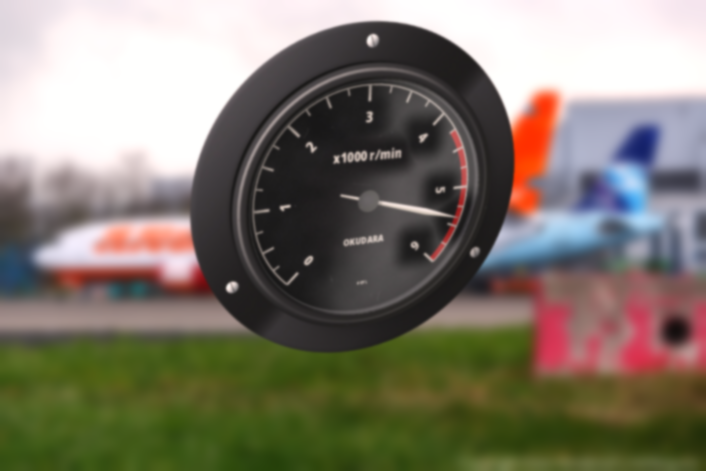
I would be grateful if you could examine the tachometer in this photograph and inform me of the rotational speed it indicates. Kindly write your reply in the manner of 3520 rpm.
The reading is 5375 rpm
